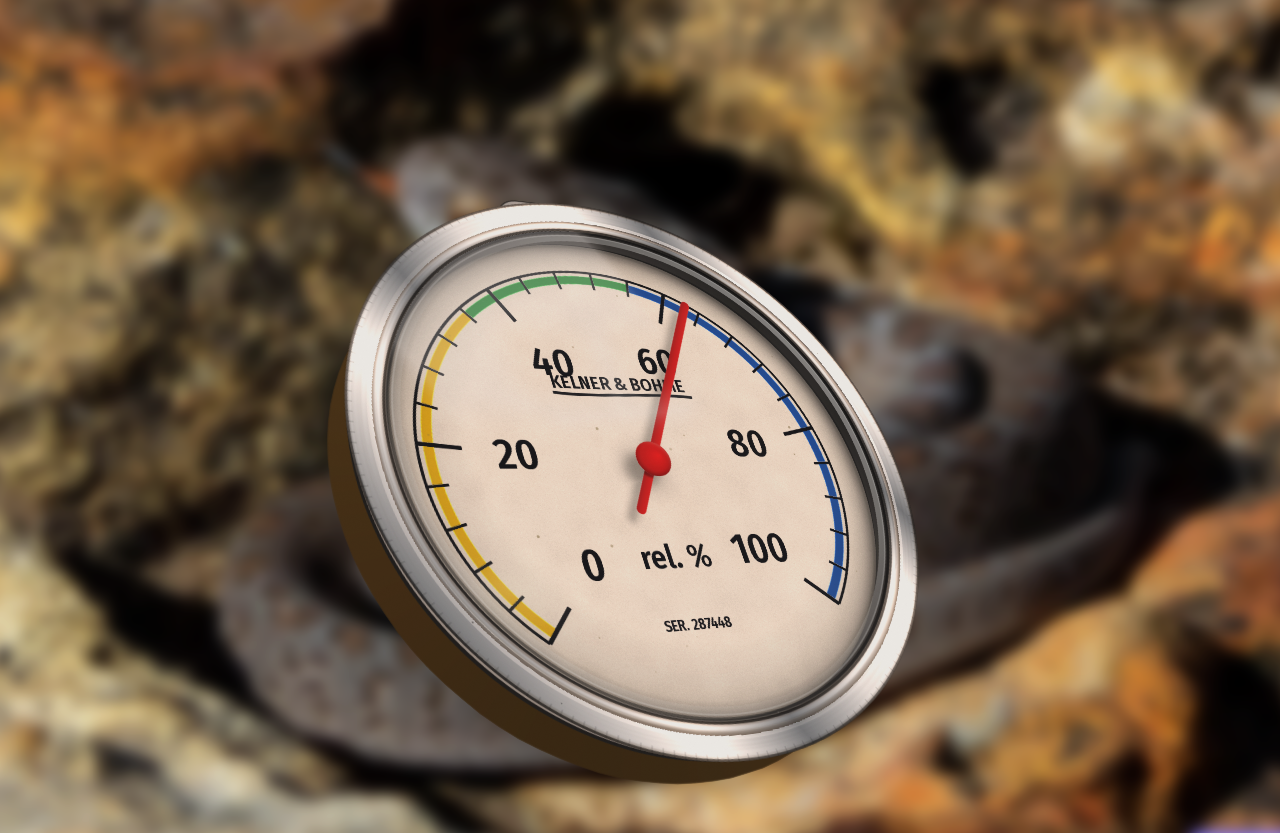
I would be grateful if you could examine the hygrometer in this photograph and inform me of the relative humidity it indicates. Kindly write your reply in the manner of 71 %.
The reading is 62 %
